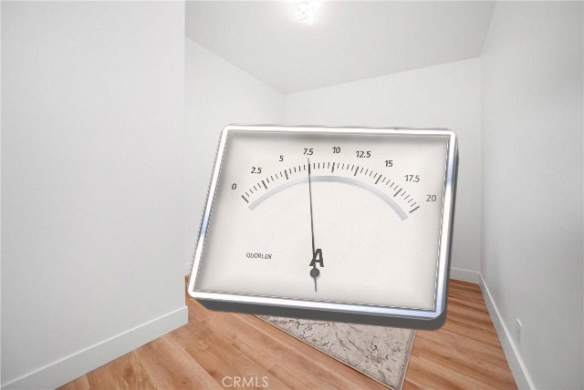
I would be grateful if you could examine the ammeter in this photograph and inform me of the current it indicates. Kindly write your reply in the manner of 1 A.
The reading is 7.5 A
